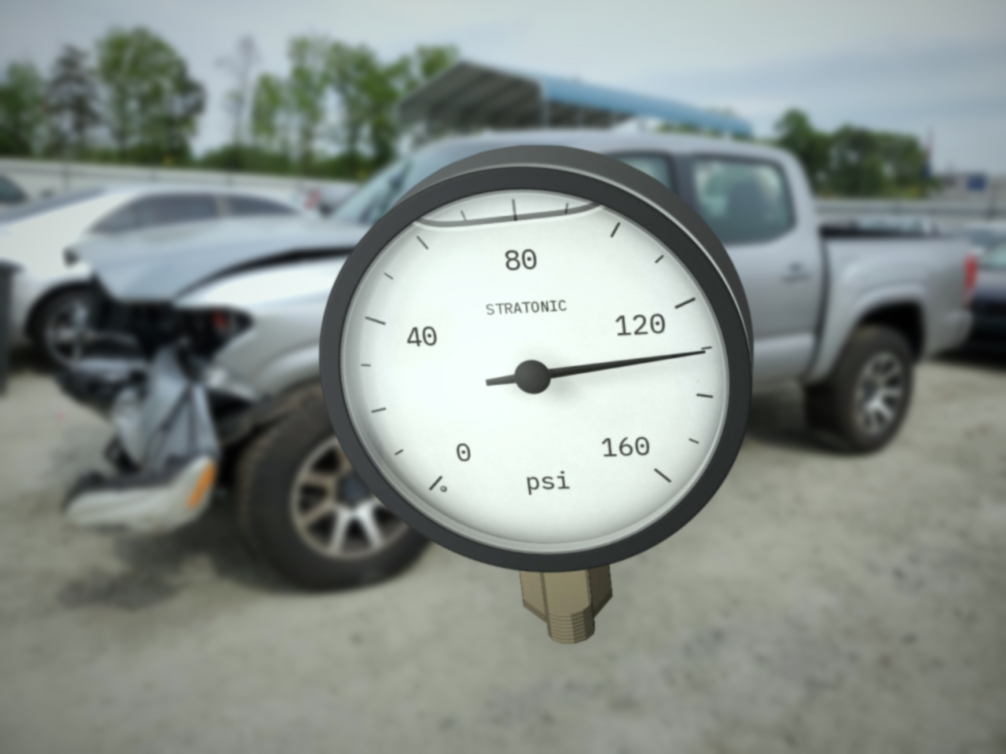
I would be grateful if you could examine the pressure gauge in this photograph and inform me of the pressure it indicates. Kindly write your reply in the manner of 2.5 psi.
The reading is 130 psi
